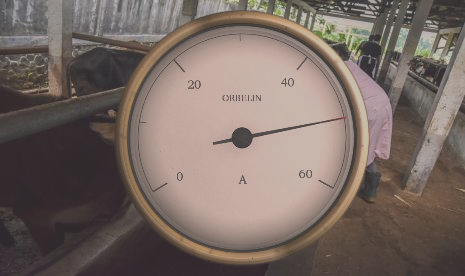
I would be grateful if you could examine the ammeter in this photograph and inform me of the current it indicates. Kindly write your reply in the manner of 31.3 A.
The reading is 50 A
